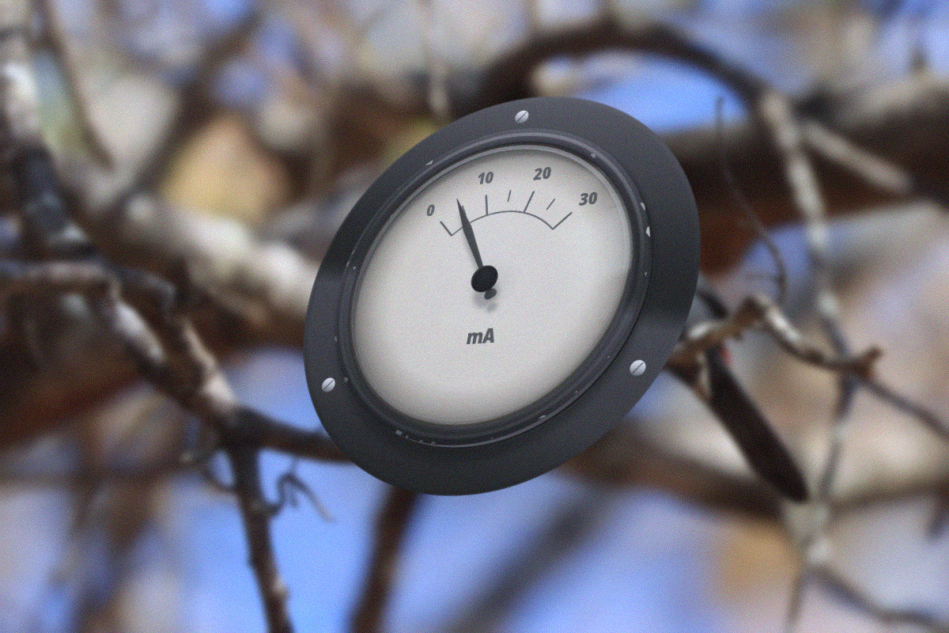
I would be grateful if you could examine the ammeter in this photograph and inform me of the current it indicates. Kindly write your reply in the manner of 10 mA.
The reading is 5 mA
